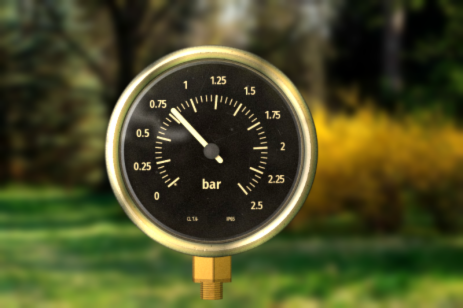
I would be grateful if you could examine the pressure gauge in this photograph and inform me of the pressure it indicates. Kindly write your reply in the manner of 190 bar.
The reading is 0.8 bar
